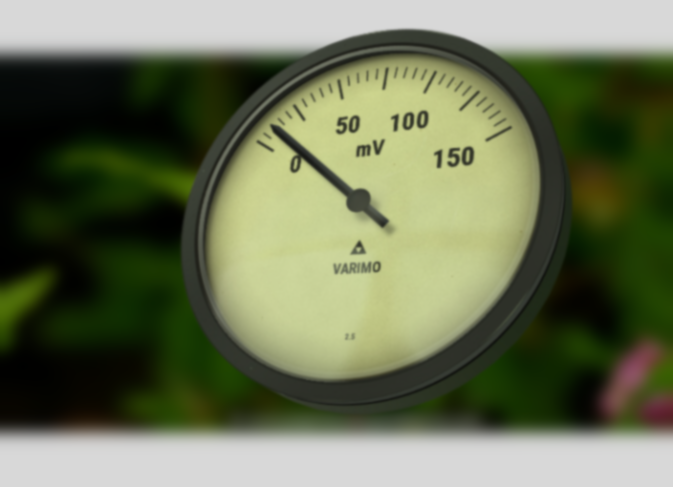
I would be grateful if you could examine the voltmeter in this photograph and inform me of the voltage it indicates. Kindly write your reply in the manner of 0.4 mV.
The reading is 10 mV
